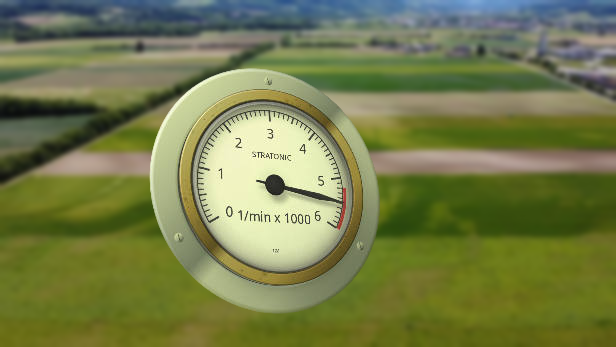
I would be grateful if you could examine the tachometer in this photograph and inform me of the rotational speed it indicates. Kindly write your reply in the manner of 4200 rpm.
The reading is 5500 rpm
